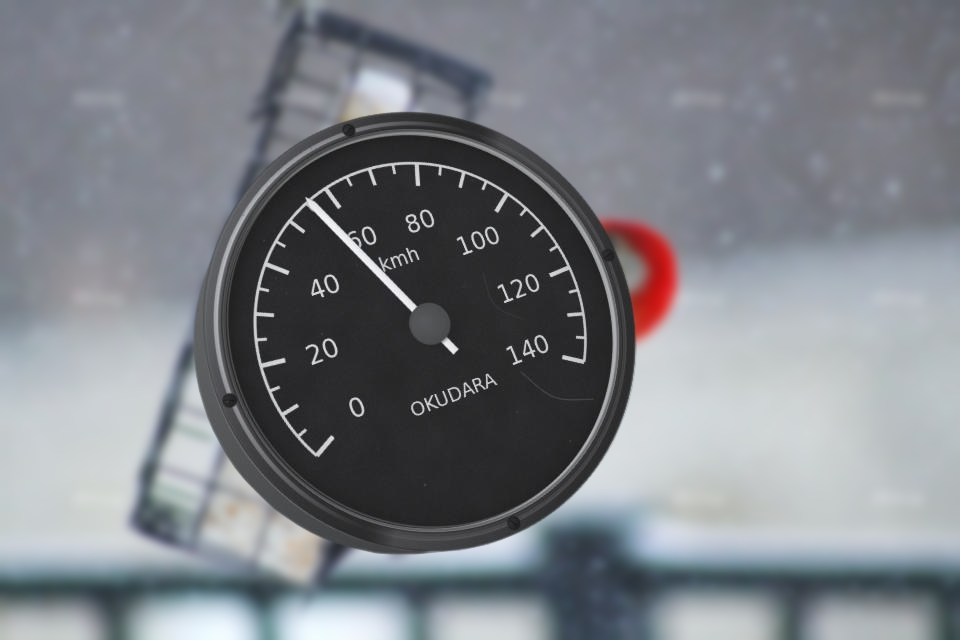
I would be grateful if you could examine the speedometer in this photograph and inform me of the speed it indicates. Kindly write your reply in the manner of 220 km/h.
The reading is 55 km/h
